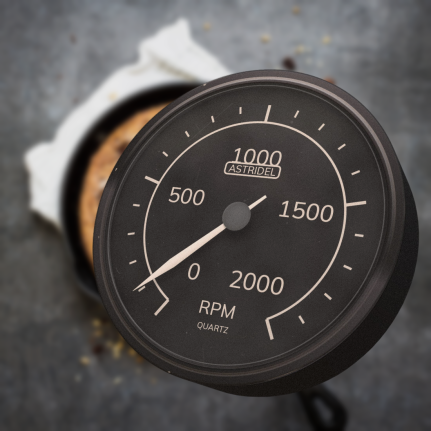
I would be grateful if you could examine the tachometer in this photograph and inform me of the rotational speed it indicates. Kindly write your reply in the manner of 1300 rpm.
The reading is 100 rpm
